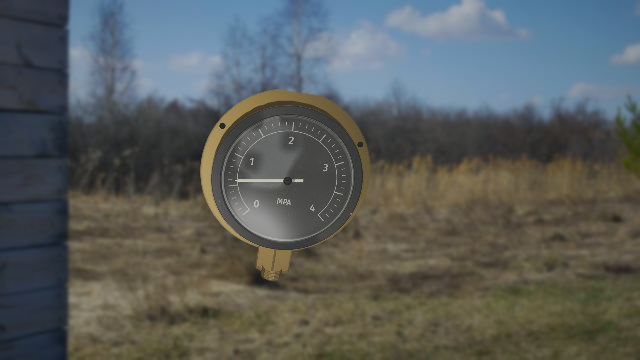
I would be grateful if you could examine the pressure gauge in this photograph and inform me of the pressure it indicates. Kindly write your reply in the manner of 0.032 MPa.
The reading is 0.6 MPa
